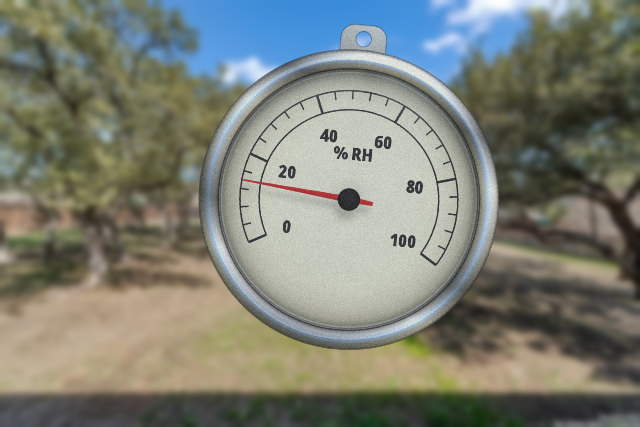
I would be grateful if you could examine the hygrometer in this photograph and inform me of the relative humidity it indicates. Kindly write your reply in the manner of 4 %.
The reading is 14 %
